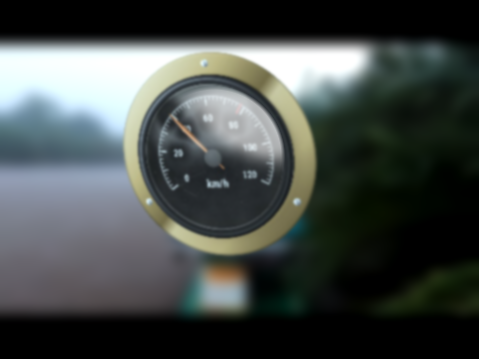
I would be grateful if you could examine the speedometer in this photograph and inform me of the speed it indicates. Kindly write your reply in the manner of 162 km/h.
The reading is 40 km/h
